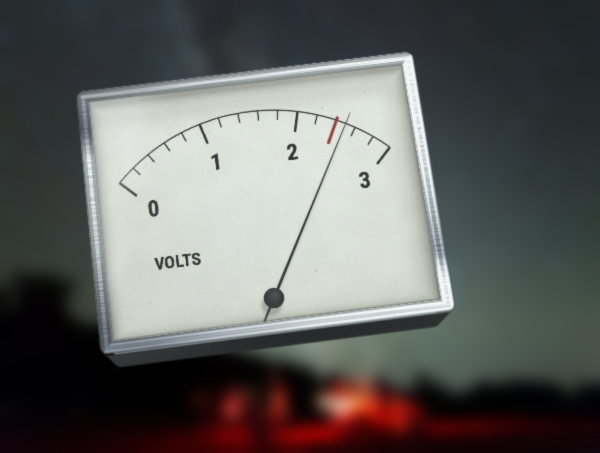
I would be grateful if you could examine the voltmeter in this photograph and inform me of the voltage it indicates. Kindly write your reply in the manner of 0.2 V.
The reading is 2.5 V
